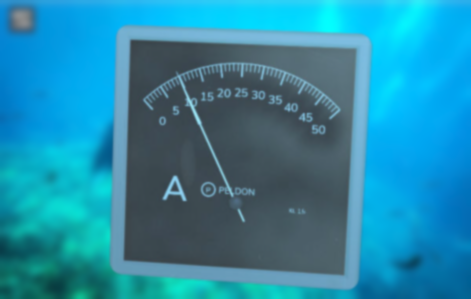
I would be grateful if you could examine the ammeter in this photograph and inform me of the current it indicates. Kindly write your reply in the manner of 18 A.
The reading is 10 A
